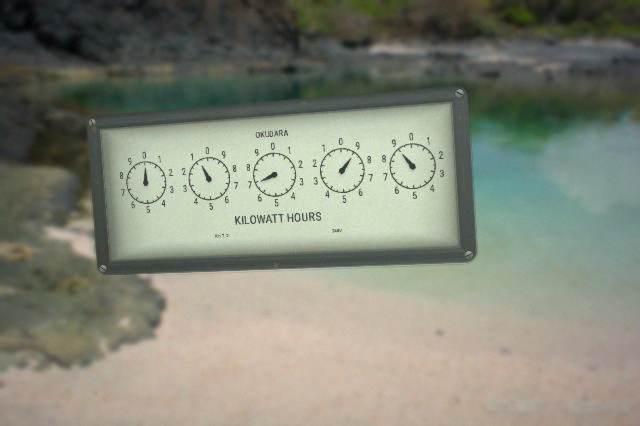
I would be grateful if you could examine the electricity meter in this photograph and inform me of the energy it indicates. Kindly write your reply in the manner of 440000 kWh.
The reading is 689 kWh
